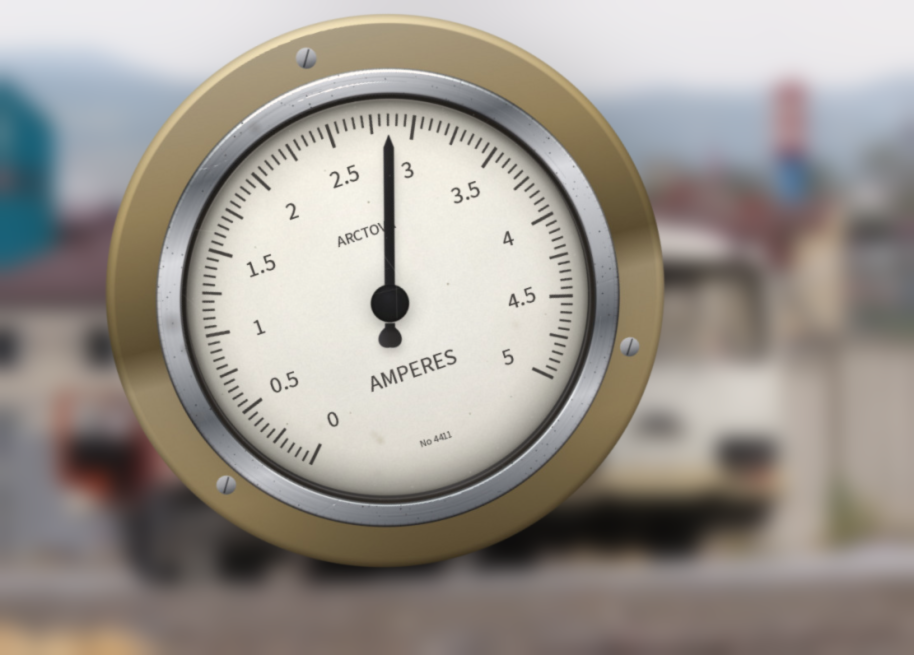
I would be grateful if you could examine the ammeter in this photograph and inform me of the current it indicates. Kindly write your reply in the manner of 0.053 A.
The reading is 2.85 A
